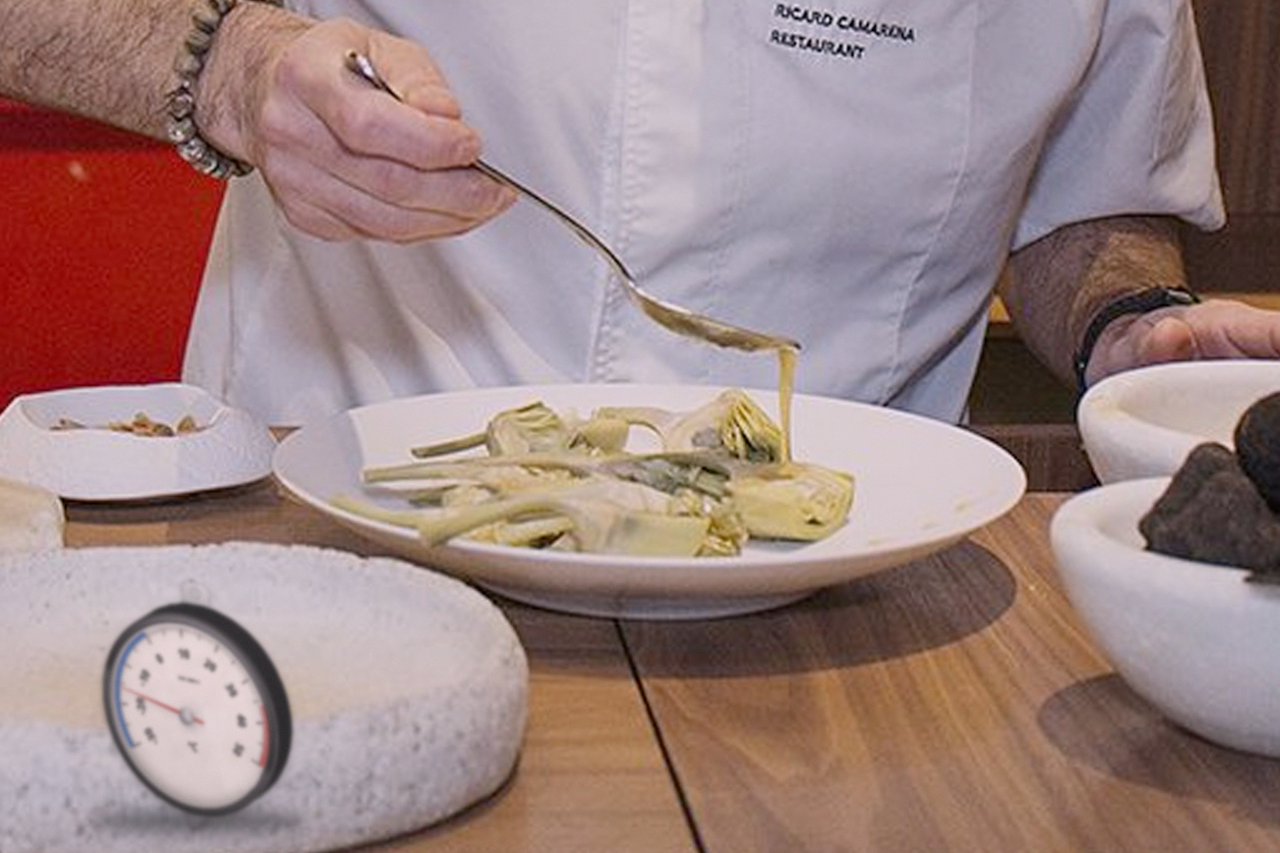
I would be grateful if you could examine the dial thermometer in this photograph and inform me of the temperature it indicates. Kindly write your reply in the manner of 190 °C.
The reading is -15 °C
